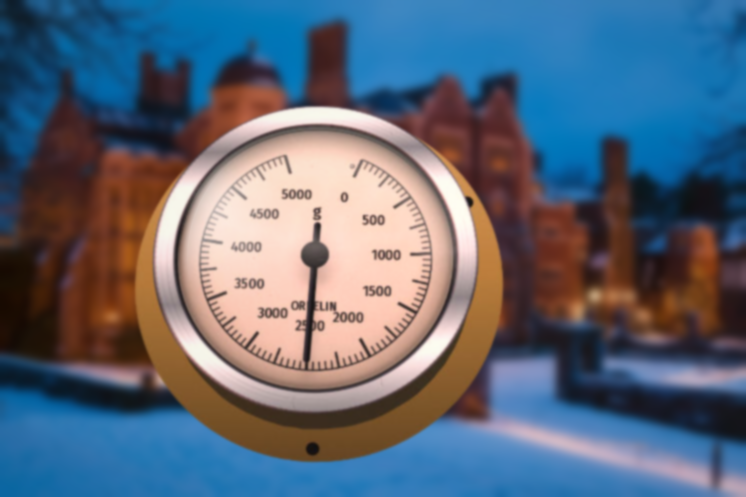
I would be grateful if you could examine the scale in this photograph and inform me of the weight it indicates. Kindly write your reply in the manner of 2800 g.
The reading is 2500 g
